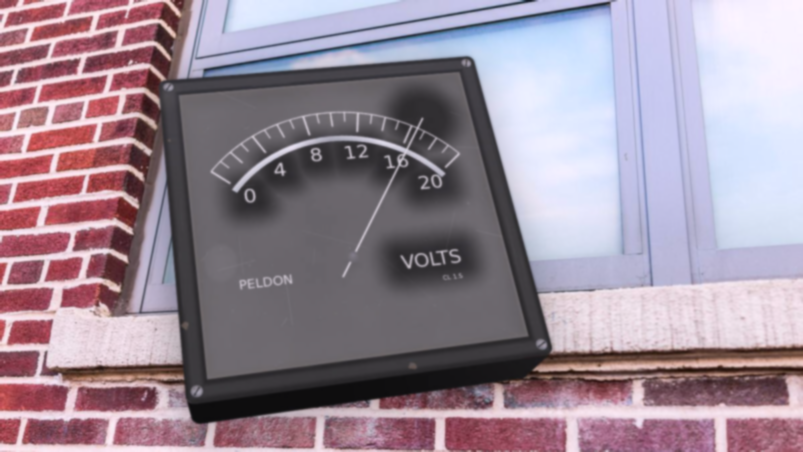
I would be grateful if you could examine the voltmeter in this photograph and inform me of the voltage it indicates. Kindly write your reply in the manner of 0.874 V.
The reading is 16.5 V
